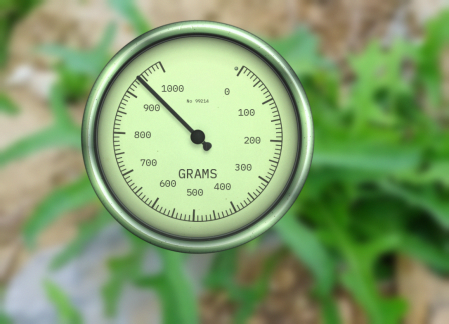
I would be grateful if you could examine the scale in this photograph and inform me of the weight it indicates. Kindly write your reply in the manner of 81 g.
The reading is 940 g
